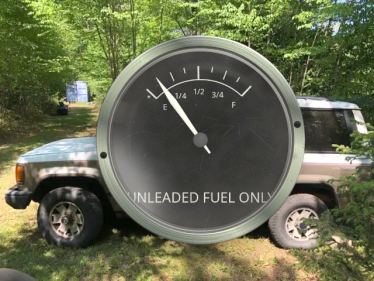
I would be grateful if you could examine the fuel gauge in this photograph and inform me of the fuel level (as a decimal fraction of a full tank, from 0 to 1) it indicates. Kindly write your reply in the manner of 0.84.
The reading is 0.125
